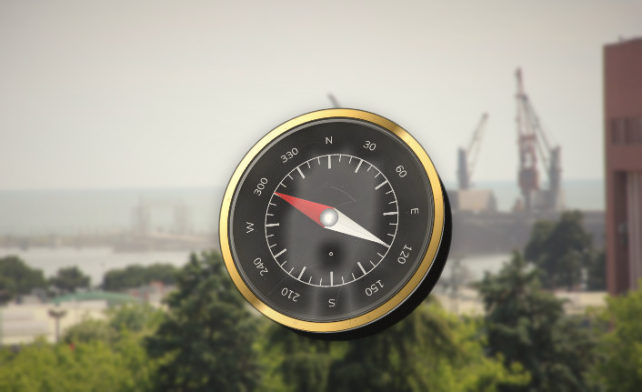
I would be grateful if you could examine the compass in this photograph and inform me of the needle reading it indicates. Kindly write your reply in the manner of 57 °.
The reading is 300 °
